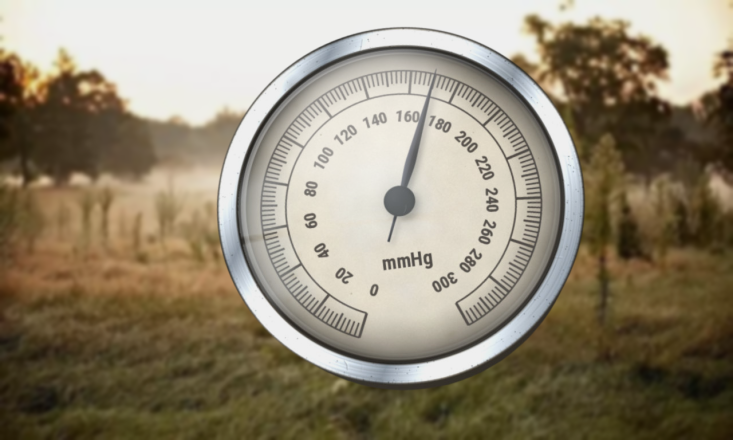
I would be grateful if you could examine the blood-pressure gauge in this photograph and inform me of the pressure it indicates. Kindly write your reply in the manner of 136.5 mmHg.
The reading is 170 mmHg
